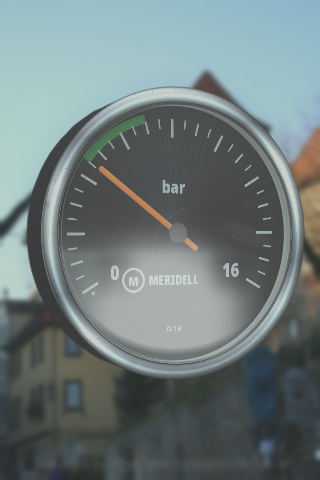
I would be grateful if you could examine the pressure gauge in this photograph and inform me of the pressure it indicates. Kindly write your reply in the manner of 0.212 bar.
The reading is 4.5 bar
